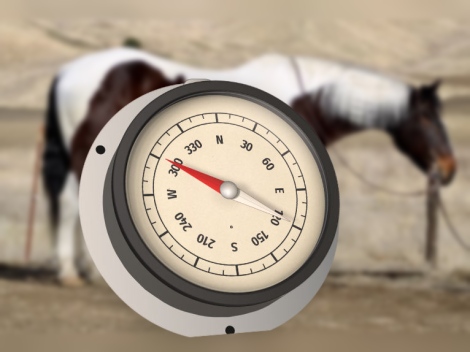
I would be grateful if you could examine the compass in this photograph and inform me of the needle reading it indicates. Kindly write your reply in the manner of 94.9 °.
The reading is 300 °
